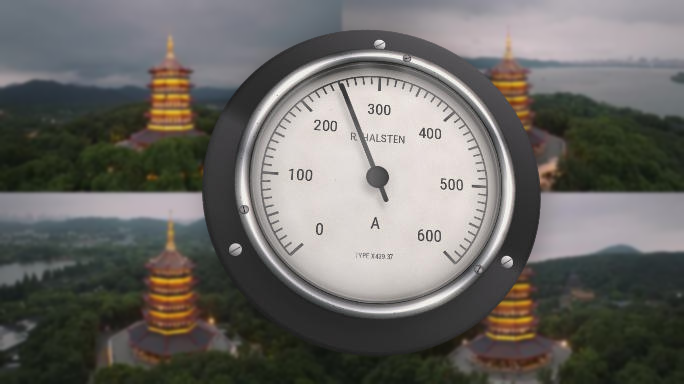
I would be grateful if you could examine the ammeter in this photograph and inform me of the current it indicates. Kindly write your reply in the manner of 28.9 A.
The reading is 250 A
